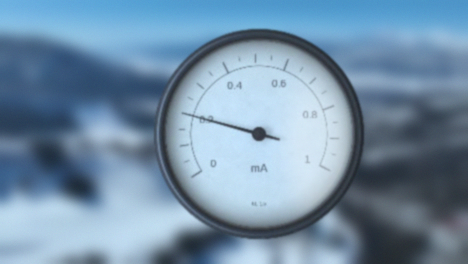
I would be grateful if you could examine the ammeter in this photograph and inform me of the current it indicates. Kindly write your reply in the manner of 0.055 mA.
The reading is 0.2 mA
